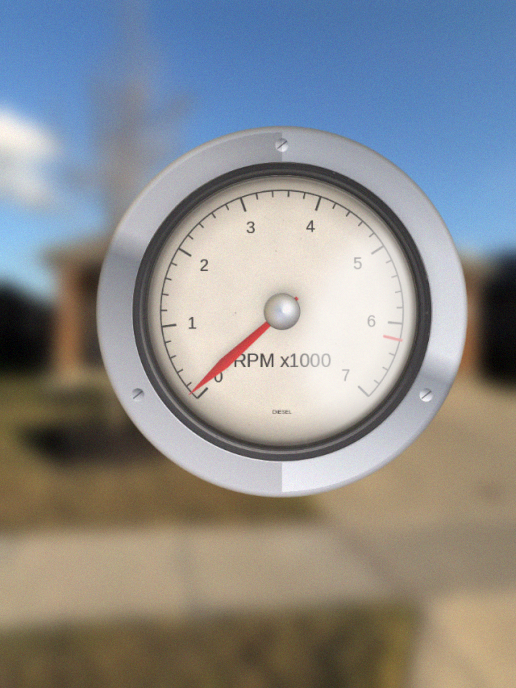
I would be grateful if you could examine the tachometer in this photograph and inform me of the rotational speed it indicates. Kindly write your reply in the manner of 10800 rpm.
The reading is 100 rpm
